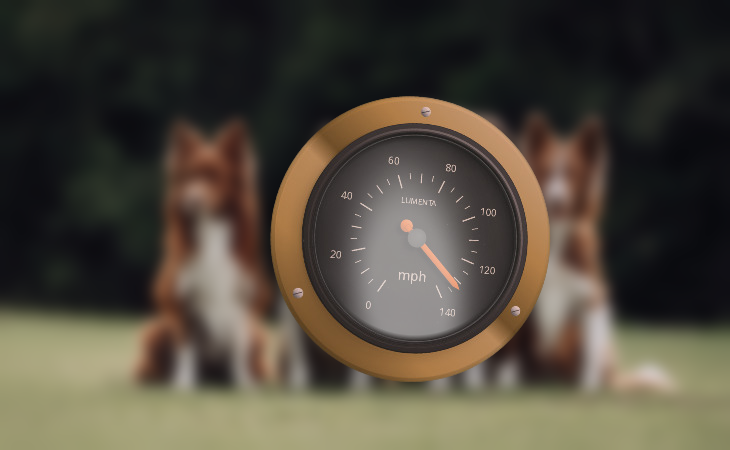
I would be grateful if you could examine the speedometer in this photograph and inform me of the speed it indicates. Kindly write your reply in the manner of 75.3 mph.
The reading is 132.5 mph
